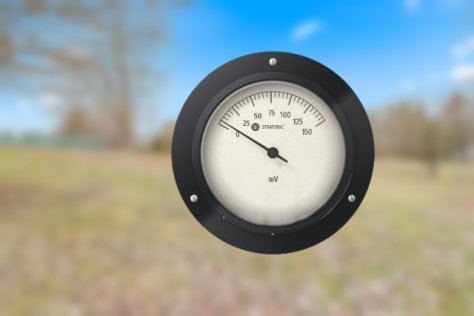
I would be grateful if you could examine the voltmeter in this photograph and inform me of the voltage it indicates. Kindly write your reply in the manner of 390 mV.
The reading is 5 mV
